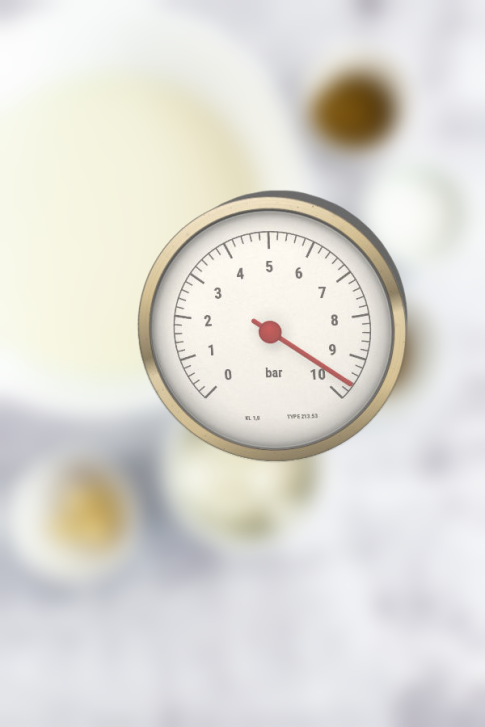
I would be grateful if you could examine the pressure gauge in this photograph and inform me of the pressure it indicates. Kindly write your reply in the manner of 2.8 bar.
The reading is 9.6 bar
